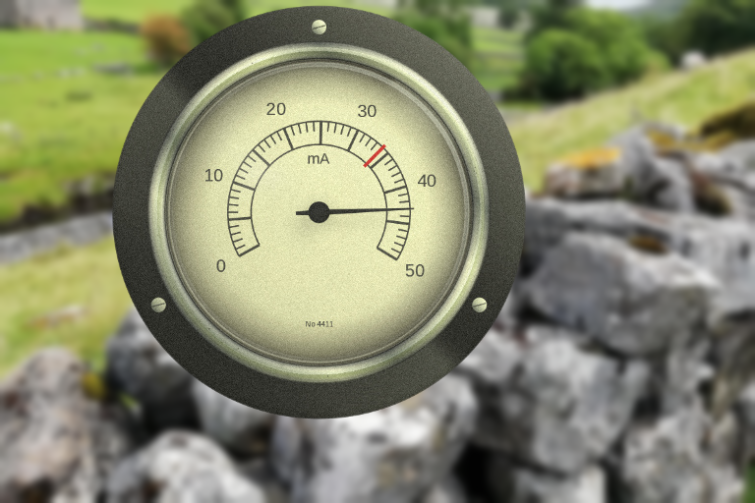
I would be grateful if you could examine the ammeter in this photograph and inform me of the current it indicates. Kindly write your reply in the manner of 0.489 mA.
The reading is 43 mA
